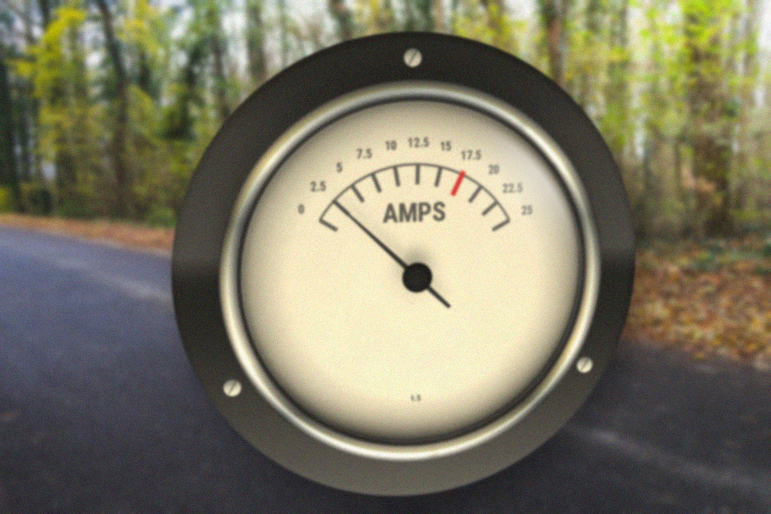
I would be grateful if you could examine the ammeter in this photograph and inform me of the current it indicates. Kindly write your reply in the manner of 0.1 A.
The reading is 2.5 A
